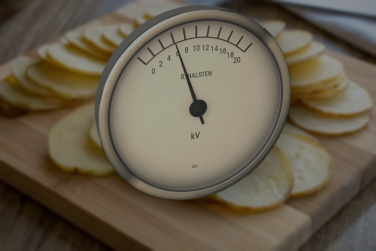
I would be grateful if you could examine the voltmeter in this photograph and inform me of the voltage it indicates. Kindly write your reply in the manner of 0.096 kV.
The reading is 6 kV
